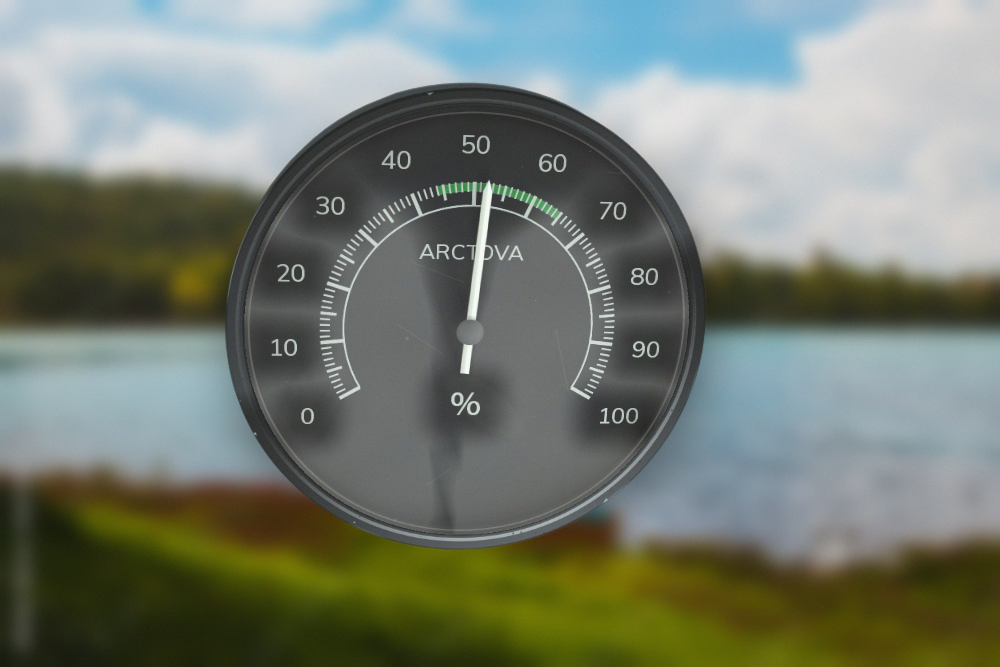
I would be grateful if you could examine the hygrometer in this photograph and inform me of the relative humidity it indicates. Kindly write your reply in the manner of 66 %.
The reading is 52 %
